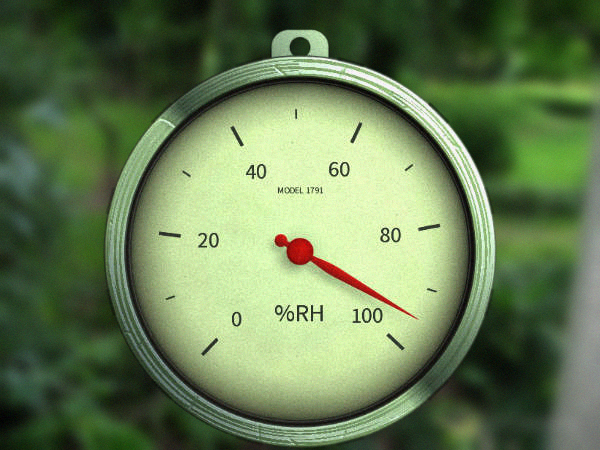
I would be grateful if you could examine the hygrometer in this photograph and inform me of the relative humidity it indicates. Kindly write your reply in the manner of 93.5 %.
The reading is 95 %
